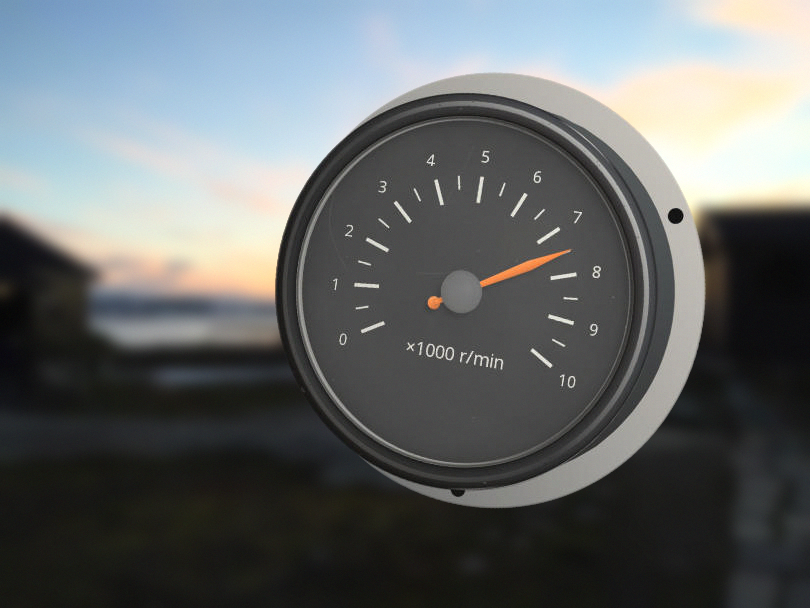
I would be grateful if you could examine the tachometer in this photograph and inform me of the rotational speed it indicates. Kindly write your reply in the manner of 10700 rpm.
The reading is 7500 rpm
